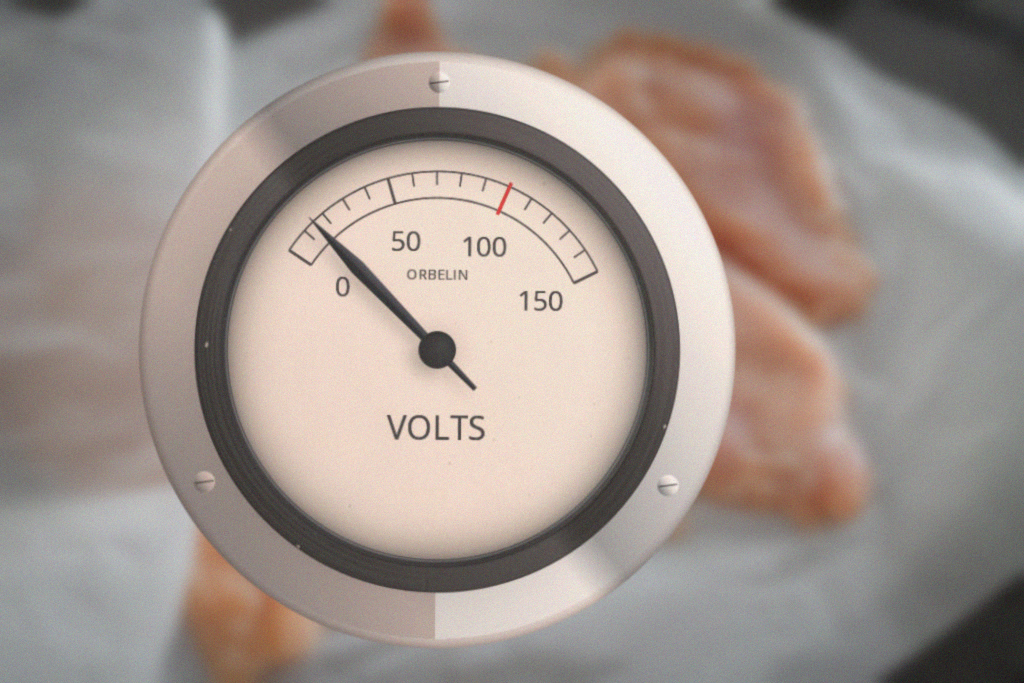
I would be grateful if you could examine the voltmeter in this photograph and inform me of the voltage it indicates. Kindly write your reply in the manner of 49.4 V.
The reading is 15 V
